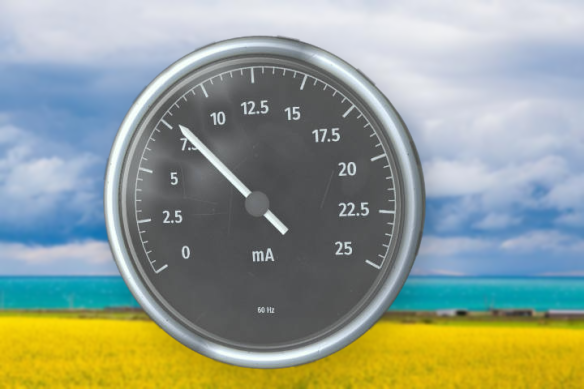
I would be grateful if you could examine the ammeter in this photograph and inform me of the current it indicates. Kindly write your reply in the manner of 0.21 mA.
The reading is 8 mA
